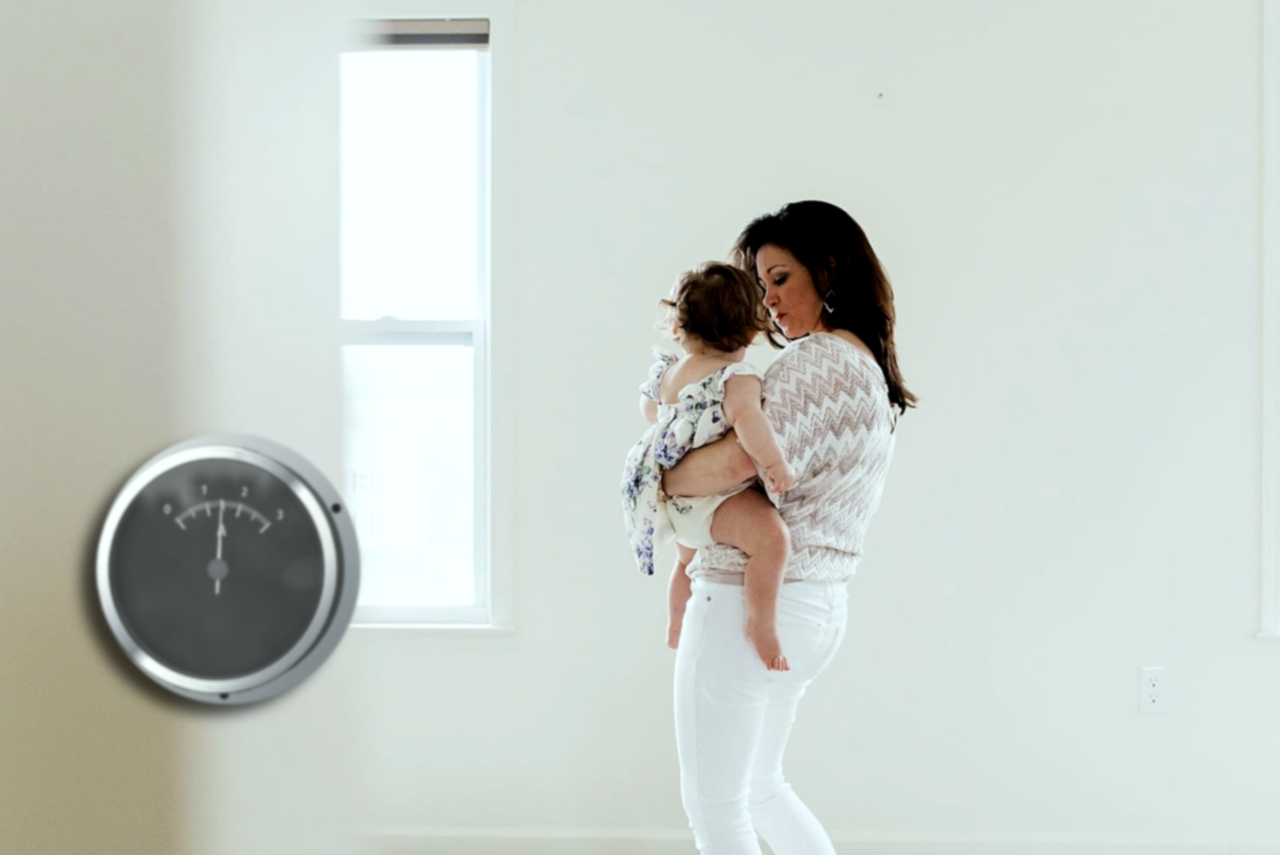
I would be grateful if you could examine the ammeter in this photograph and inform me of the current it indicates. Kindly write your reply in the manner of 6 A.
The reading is 1.5 A
